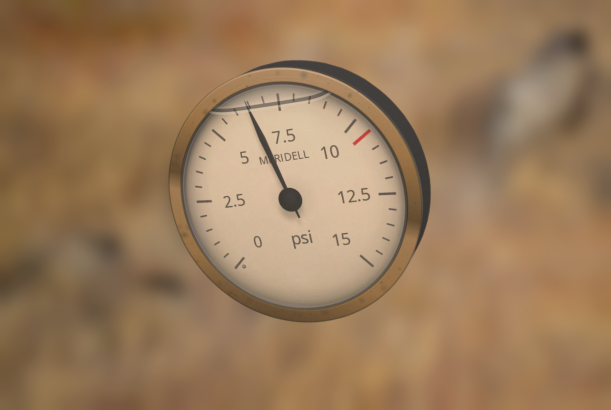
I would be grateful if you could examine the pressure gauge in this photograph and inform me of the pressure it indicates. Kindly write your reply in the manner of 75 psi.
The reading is 6.5 psi
